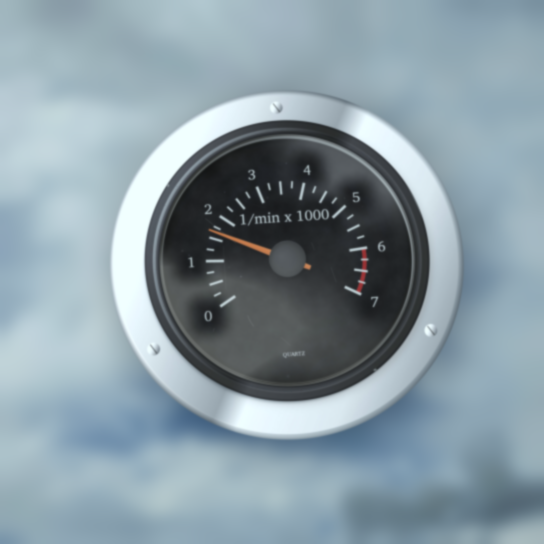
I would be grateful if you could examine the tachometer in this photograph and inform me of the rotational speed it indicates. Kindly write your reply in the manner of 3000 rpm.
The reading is 1625 rpm
